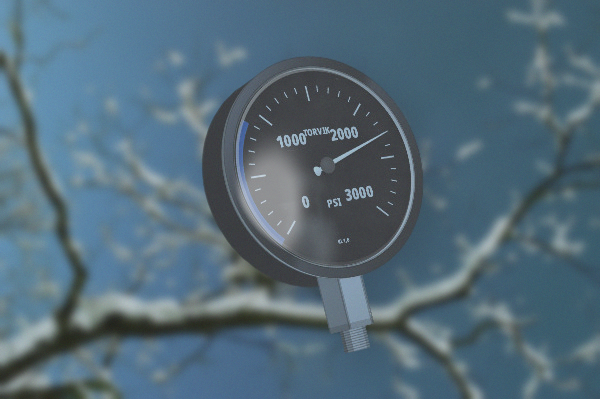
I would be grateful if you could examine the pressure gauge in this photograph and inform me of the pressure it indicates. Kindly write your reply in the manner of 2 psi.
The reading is 2300 psi
